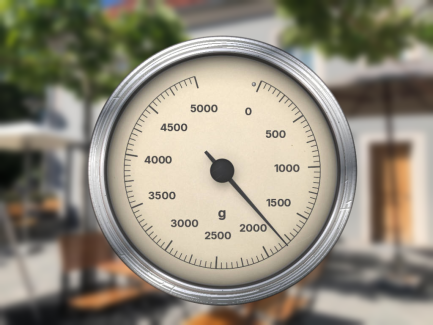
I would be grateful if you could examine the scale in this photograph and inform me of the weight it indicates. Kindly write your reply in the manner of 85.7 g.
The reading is 1800 g
